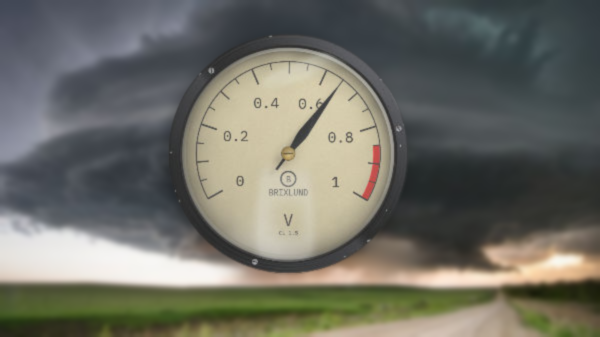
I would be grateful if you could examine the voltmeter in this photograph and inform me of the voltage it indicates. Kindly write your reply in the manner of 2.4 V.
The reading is 0.65 V
